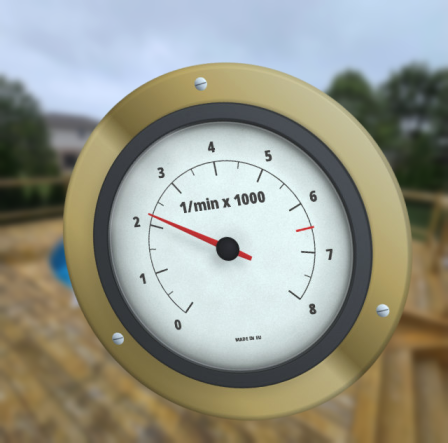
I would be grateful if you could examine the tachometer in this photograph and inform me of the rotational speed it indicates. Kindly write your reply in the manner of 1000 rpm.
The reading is 2250 rpm
